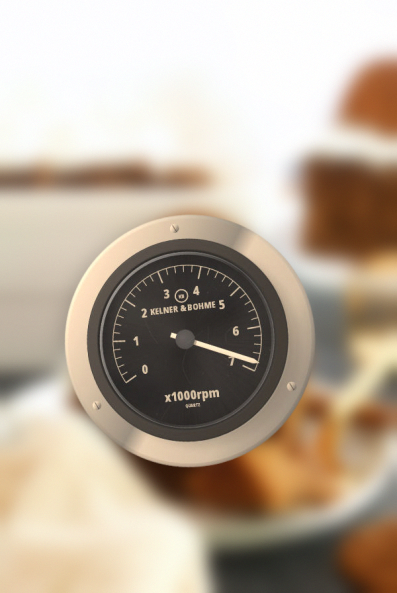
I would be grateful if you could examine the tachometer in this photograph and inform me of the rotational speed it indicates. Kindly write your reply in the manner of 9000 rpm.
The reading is 6800 rpm
